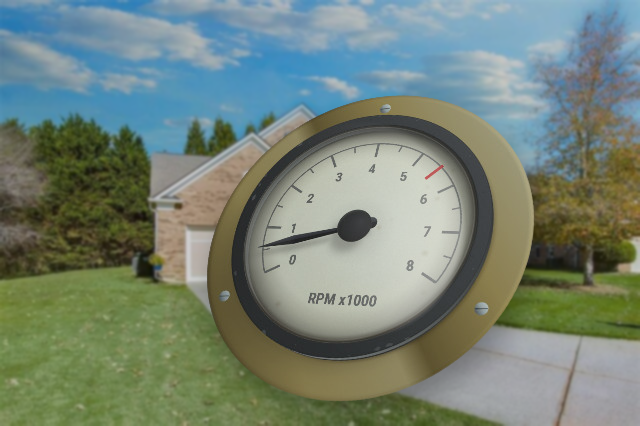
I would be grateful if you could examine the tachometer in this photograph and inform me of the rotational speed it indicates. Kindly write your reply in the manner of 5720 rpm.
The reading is 500 rpm
